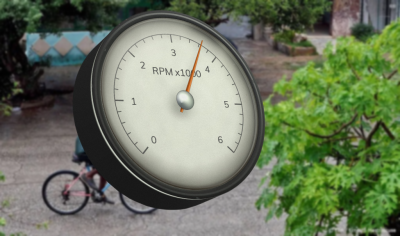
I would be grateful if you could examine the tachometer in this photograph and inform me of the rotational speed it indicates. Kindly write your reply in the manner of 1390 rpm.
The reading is 3600 rpm
